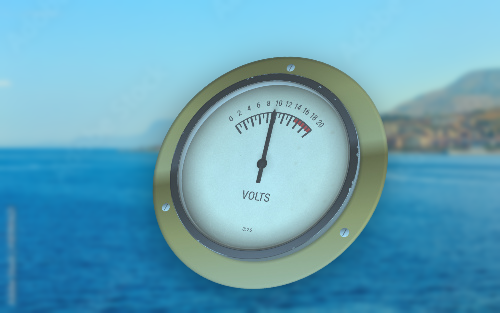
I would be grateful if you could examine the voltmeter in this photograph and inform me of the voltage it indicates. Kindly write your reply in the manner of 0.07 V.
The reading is 10 V
